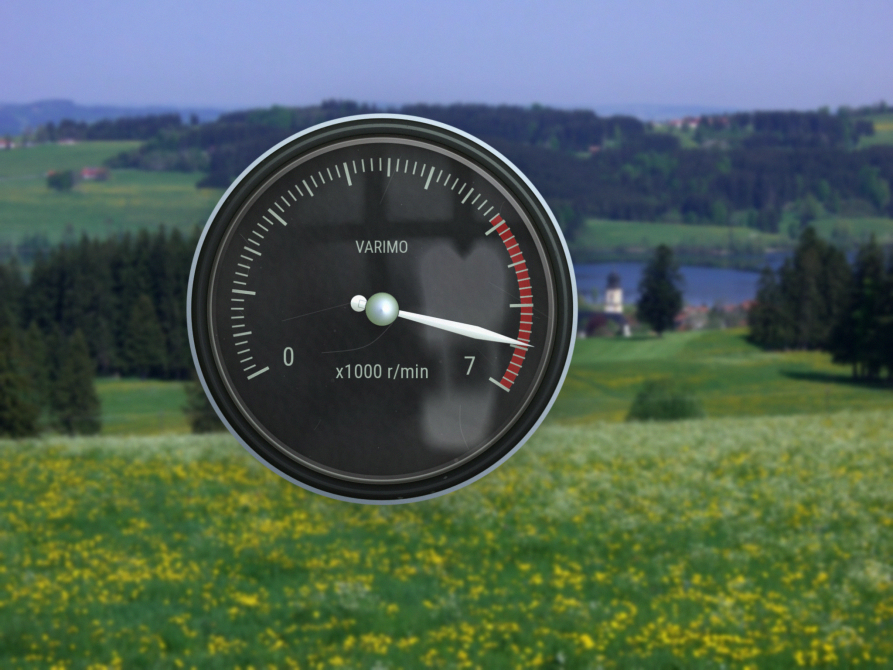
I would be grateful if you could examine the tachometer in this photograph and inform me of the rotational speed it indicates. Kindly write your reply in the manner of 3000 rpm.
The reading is 6450 rpm
